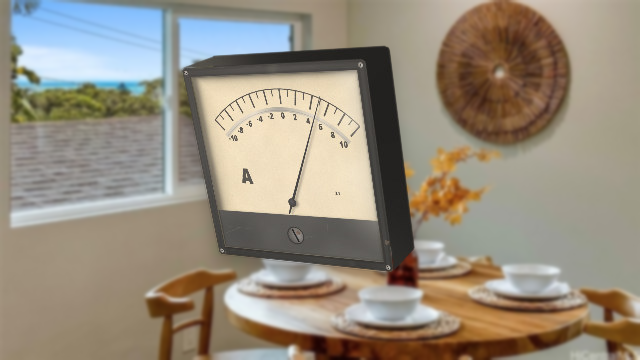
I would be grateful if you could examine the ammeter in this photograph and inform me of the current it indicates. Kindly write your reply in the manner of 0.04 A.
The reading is 5 A
